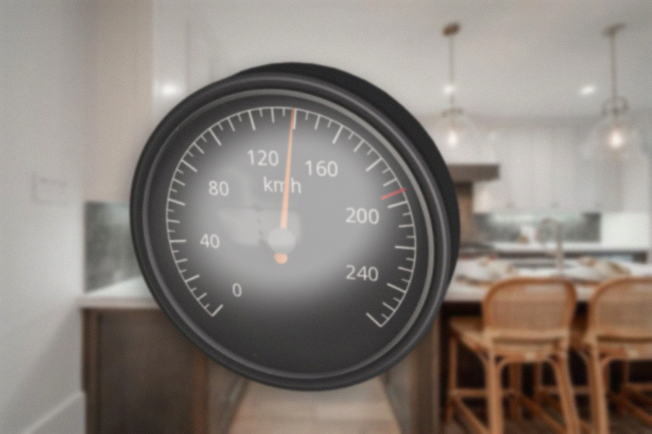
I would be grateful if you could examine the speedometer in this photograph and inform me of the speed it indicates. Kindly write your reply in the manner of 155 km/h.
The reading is 140 km/h
